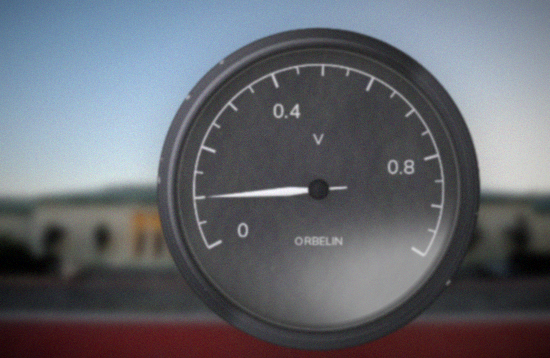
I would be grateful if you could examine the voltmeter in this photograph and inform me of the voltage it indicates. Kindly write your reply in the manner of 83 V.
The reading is 0.1 V
